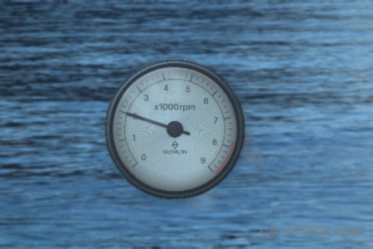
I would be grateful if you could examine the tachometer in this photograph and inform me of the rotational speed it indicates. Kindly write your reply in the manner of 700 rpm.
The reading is 2000 rpm
